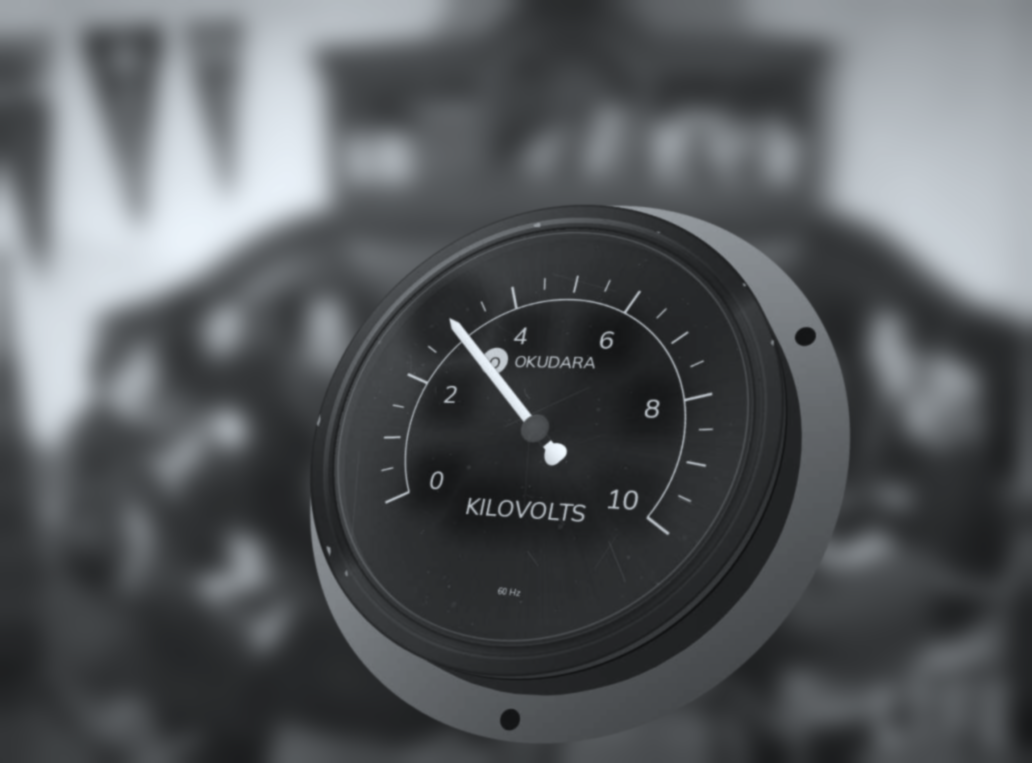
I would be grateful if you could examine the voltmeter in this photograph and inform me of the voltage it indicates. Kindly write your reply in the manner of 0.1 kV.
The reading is 3 kV
